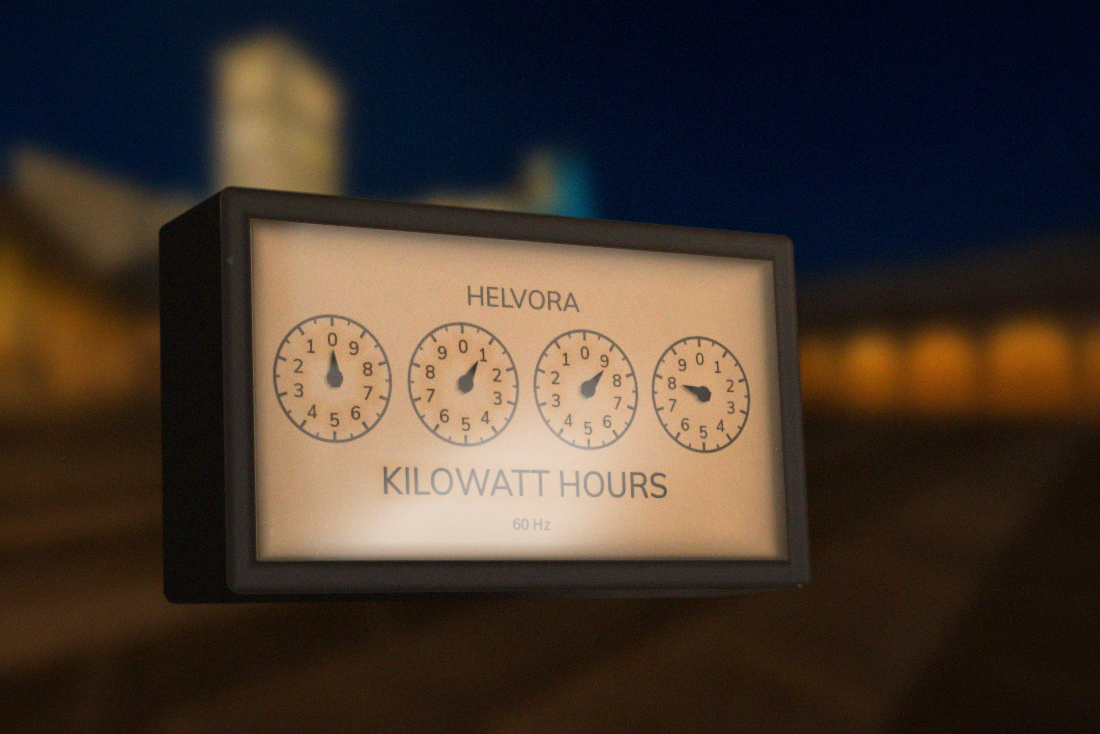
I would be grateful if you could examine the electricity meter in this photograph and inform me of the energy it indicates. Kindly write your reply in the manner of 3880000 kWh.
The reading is 88 kWh
